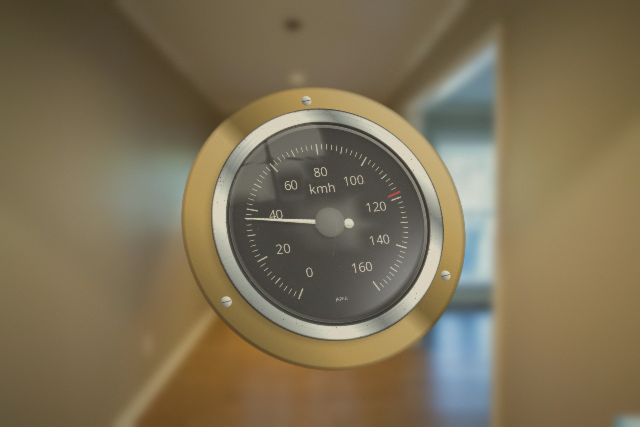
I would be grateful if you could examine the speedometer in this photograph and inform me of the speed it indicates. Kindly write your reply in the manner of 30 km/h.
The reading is 36 km/h
